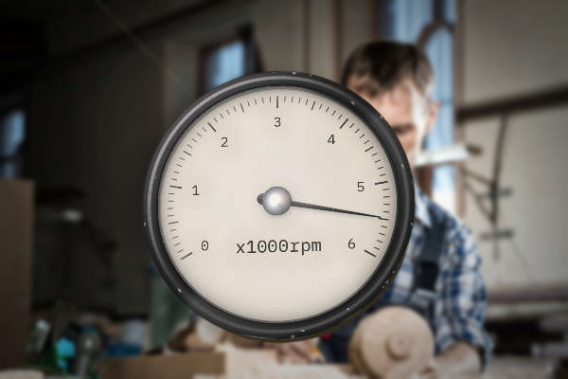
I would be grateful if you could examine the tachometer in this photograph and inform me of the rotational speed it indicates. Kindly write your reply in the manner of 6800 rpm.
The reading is 5500 rpm
